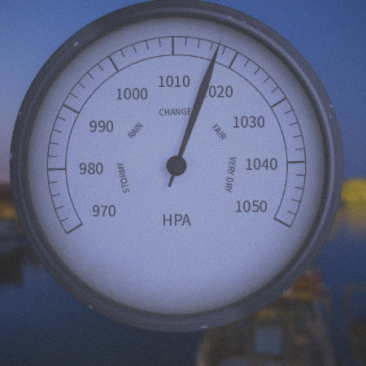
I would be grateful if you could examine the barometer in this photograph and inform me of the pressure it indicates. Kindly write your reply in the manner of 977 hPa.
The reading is 1017 hPa
